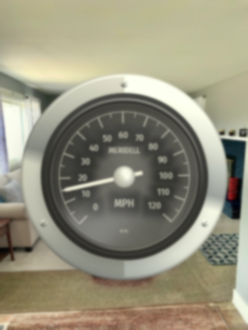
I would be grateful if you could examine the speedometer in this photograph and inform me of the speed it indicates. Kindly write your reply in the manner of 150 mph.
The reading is 15 mph
